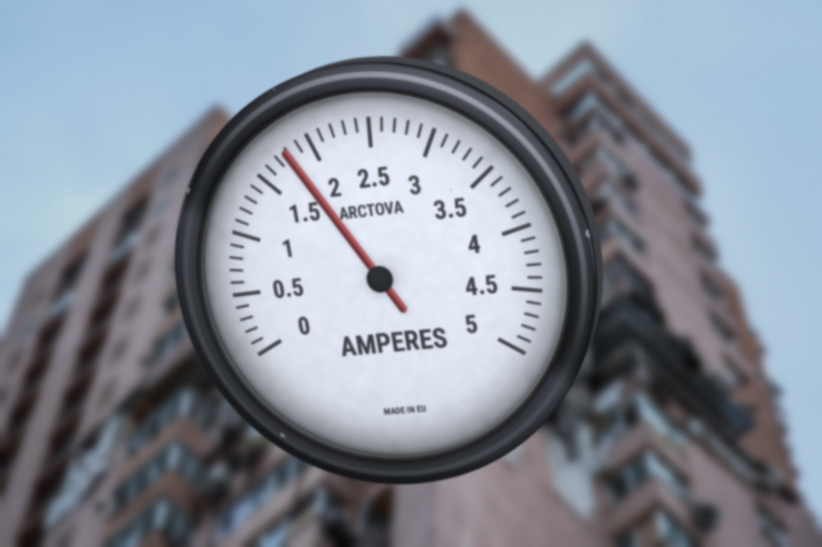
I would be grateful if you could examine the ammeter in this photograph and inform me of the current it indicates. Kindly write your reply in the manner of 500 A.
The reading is 1.8 A
